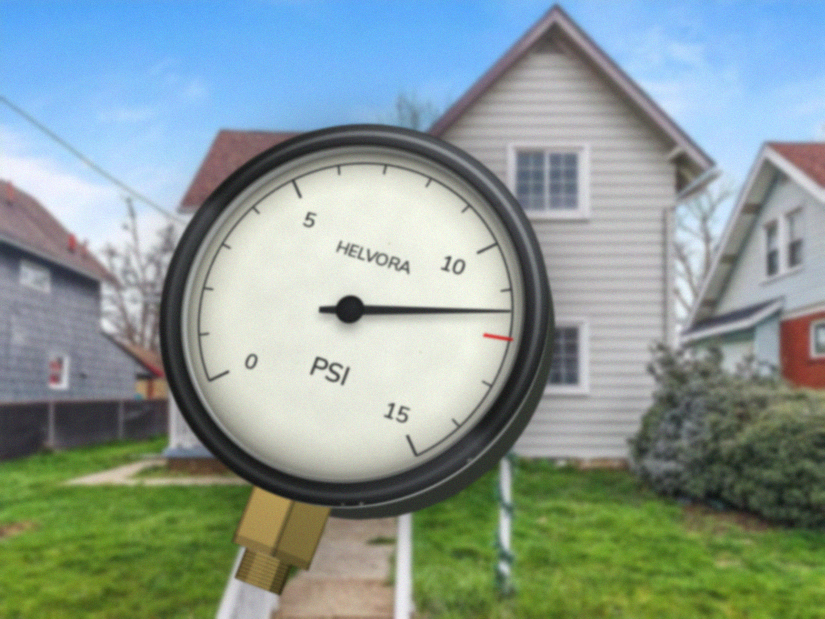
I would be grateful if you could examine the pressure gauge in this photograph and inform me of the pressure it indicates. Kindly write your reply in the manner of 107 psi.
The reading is 11.5 psi
